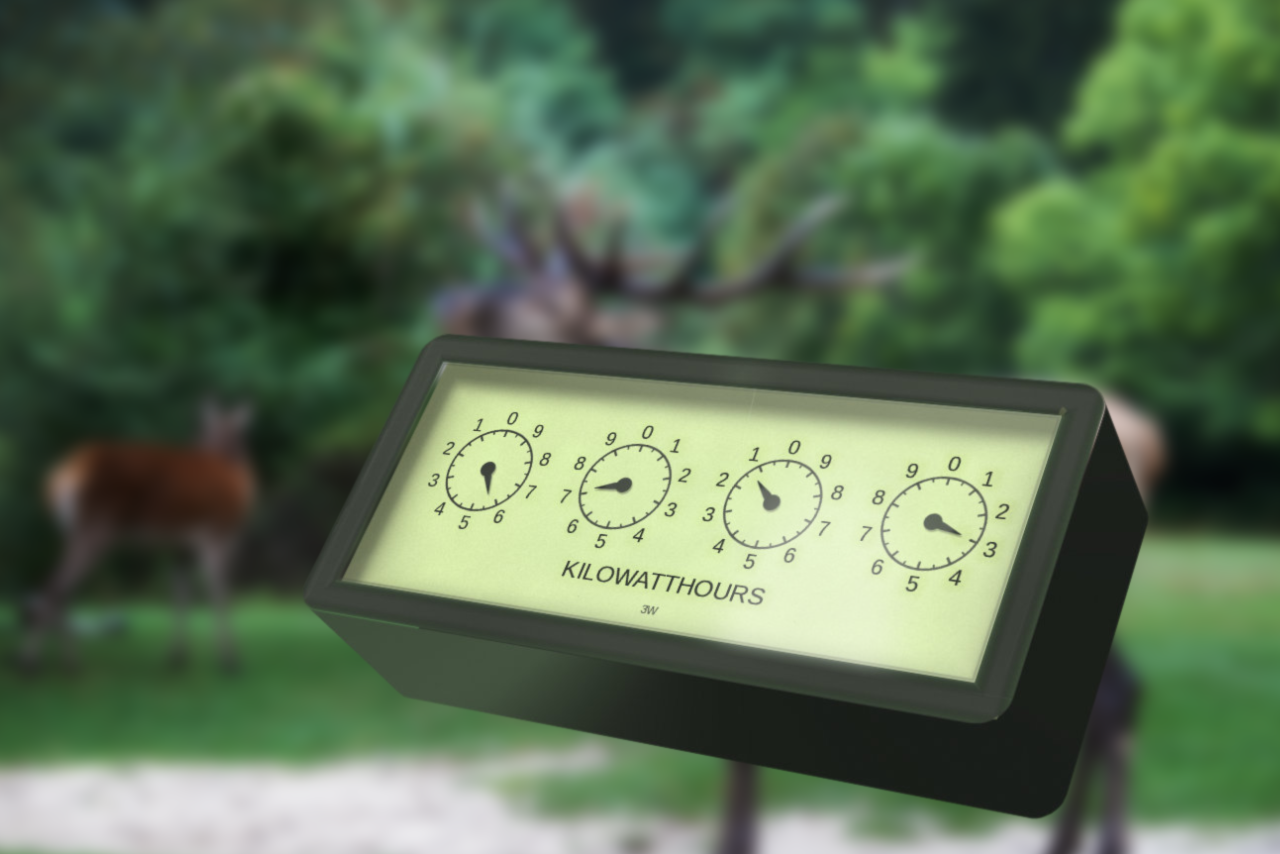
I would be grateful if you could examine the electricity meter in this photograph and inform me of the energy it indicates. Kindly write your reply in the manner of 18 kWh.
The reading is 5713 kWh
